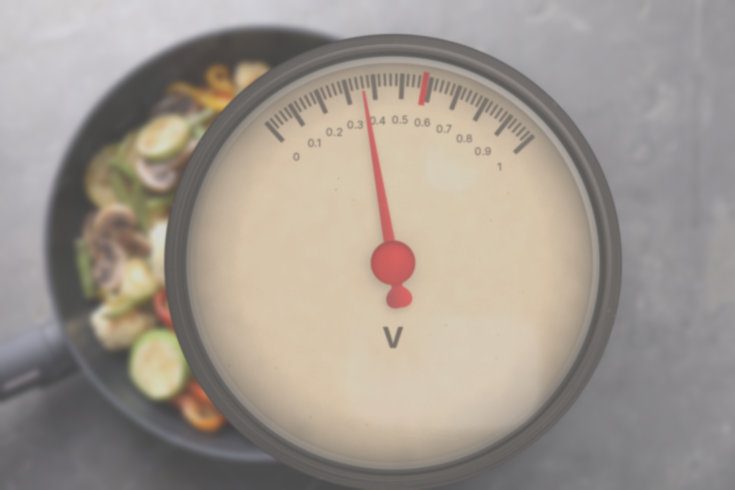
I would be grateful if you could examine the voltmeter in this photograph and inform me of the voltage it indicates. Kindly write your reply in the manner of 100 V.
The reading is 0.36 V
